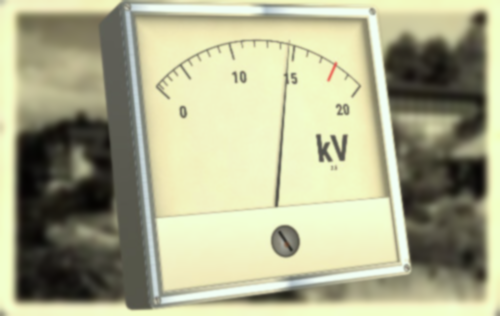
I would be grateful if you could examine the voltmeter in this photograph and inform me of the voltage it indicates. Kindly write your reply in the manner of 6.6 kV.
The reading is 14.5 kV
